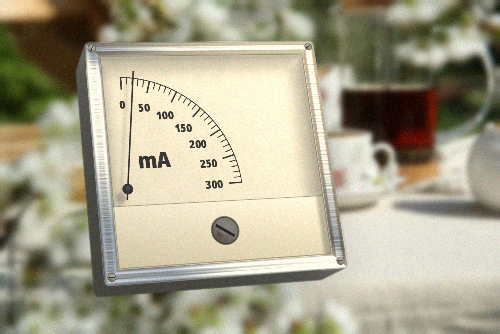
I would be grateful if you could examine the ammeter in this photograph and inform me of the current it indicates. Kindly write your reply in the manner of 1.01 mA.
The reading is 20 mA
